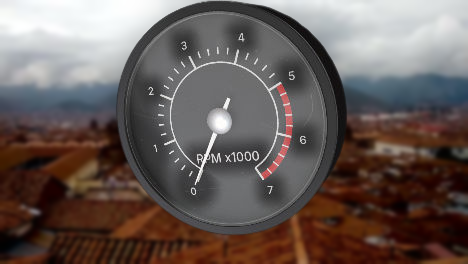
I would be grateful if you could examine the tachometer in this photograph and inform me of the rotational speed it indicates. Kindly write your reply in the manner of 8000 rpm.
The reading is 0 rpm
